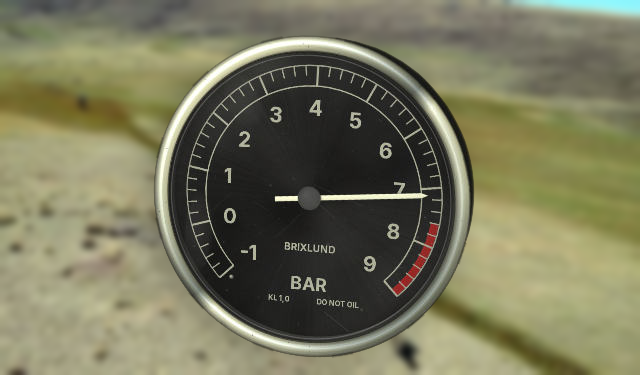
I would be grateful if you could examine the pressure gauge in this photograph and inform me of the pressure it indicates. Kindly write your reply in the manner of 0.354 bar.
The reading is 7.1 bar
